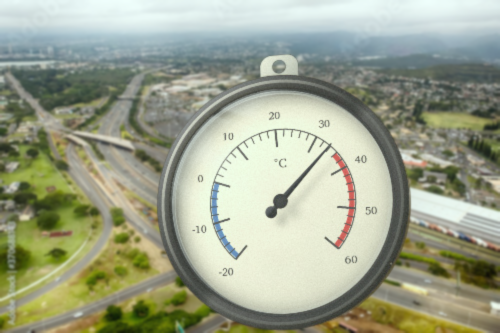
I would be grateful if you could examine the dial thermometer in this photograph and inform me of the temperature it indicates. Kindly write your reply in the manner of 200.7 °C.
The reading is 34 °C
